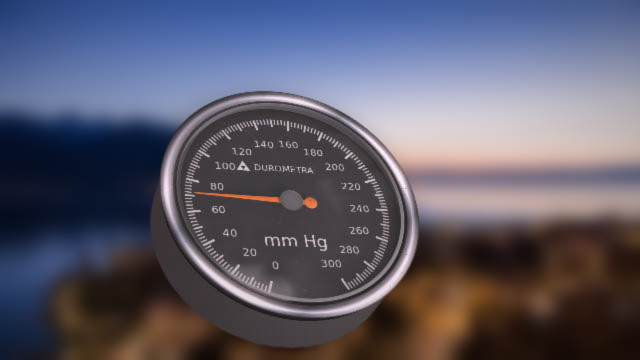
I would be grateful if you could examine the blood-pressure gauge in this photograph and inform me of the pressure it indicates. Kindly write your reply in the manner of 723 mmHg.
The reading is 70 mmHg
